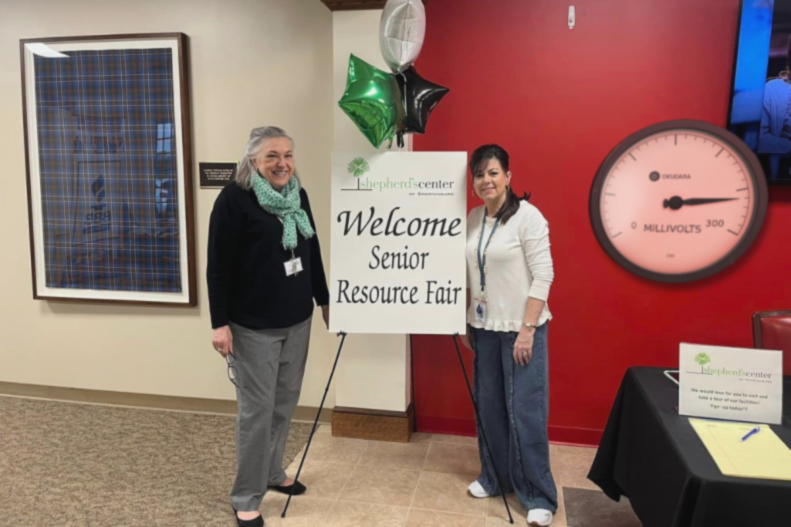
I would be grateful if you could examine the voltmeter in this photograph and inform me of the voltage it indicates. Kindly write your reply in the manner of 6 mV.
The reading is 260 mV
